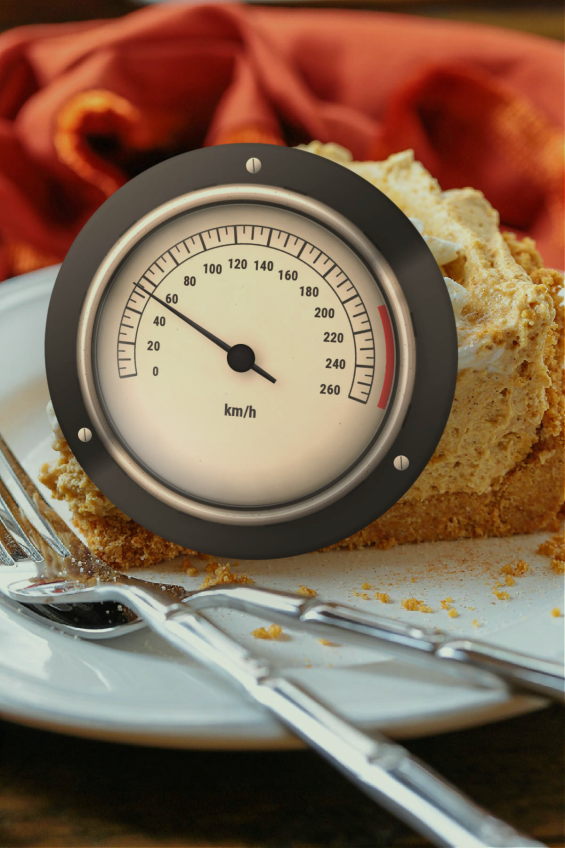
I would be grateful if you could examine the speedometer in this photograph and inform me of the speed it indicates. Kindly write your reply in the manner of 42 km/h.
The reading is 55 km/h
